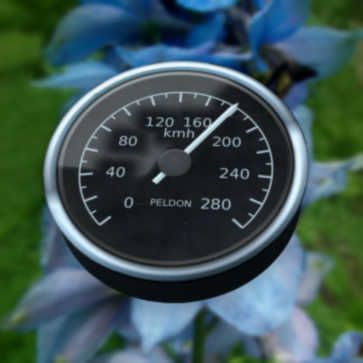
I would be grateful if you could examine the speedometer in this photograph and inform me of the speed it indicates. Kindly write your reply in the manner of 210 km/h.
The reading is 180 km/h
